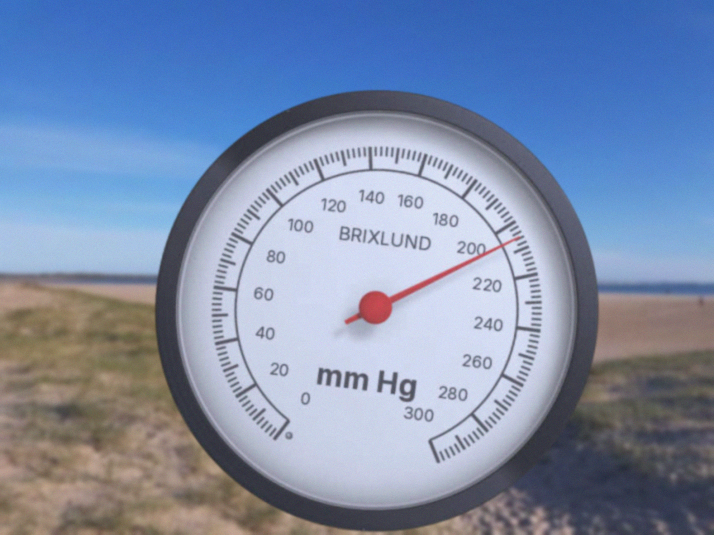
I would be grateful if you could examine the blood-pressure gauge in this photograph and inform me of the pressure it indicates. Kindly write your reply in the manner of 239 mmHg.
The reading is 206 mmHg
